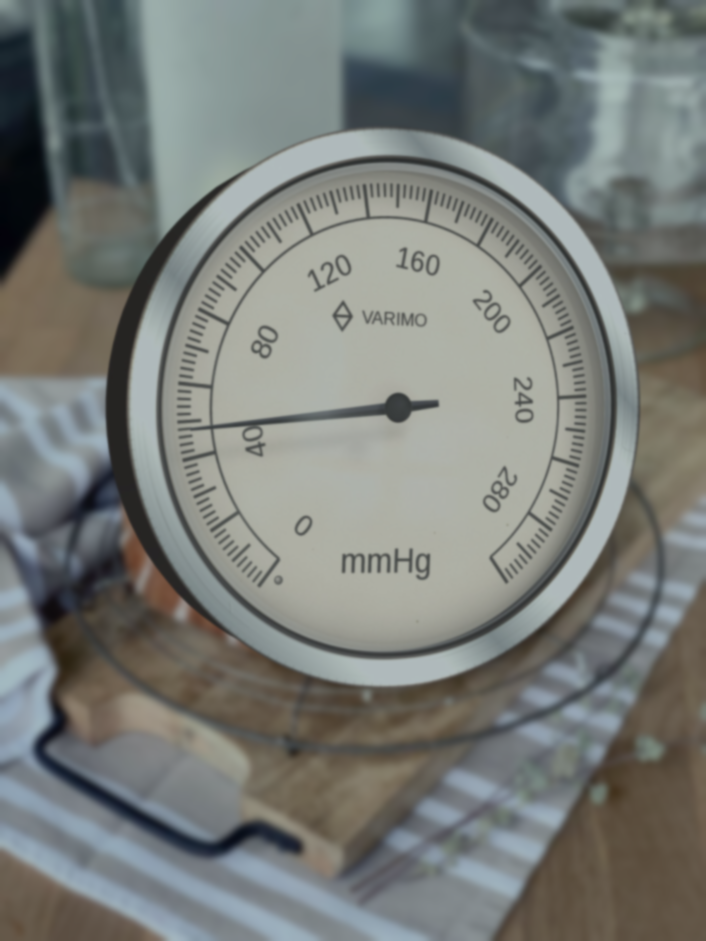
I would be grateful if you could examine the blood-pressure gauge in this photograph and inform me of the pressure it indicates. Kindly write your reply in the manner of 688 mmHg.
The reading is 48 mmHg
